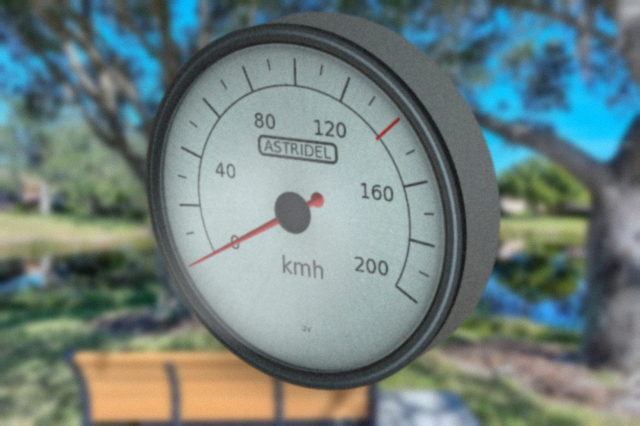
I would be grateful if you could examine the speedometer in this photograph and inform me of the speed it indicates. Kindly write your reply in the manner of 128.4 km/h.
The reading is 0 km/h
